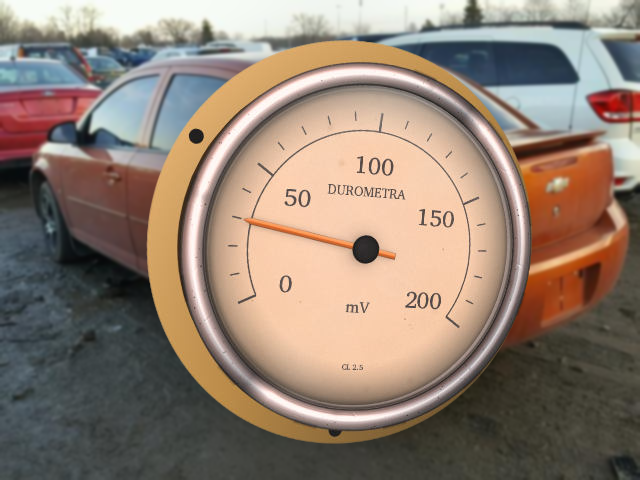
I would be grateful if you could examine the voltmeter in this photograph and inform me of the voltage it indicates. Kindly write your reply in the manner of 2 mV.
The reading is 30 mV
